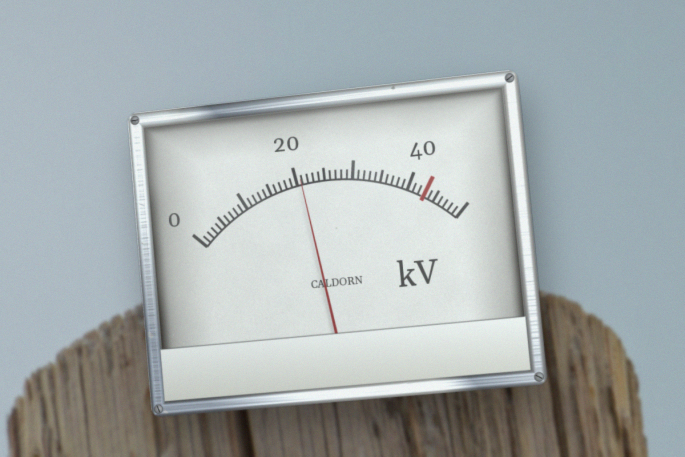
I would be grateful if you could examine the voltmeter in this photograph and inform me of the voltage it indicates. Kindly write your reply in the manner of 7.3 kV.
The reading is 21 kV
